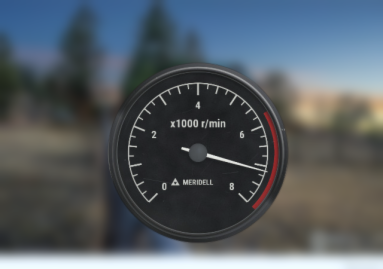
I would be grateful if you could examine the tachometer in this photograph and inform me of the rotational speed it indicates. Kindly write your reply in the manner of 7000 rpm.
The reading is 7125 rpm
